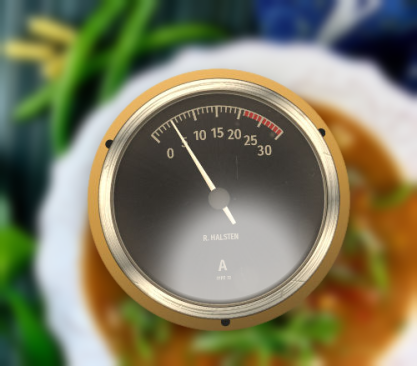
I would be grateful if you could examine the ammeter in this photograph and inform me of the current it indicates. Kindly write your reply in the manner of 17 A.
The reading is 5 A
